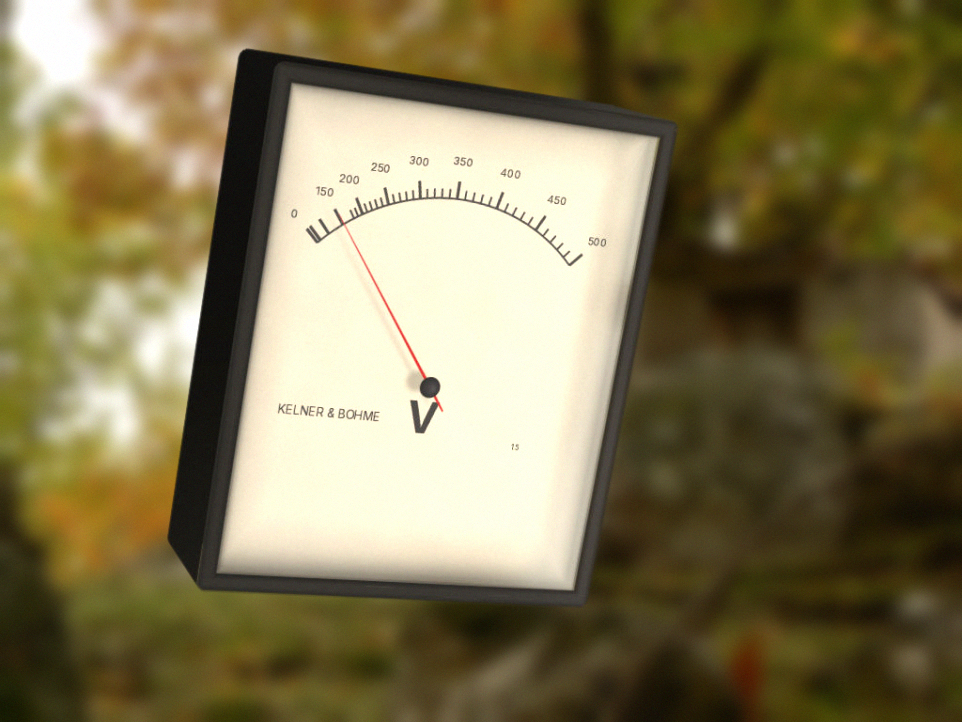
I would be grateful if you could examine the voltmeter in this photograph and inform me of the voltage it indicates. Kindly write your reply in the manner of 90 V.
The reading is 150 V
